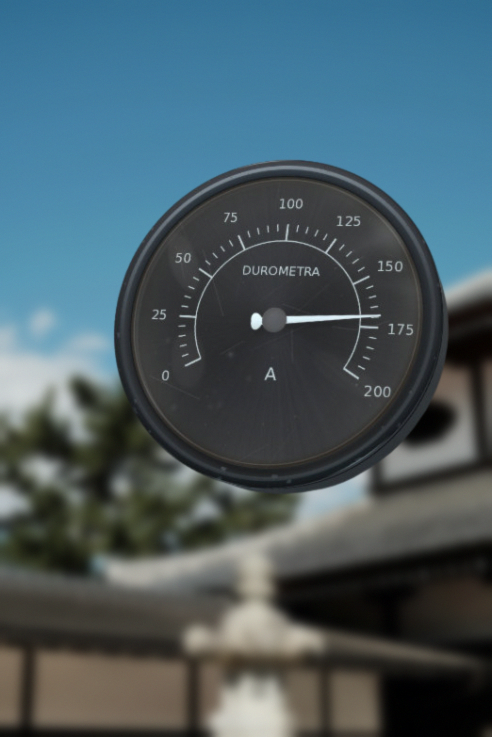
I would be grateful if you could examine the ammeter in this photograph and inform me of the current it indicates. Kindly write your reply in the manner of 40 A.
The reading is 170 A
